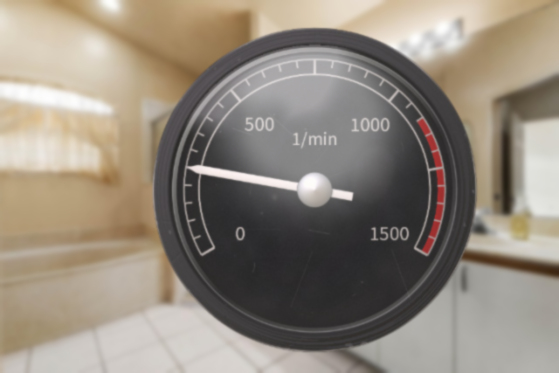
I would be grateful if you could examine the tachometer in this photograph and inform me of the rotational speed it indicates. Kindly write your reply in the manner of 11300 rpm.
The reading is 250 rpm
